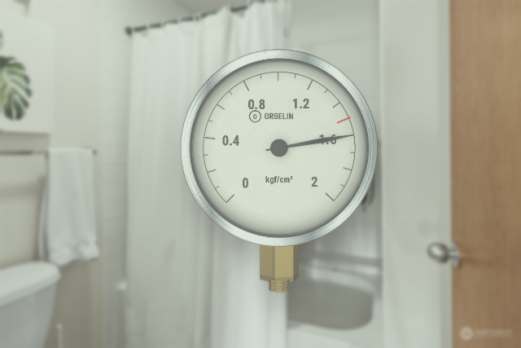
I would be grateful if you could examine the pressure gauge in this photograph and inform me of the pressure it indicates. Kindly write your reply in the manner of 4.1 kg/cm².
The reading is 1.6 kg/cm²
